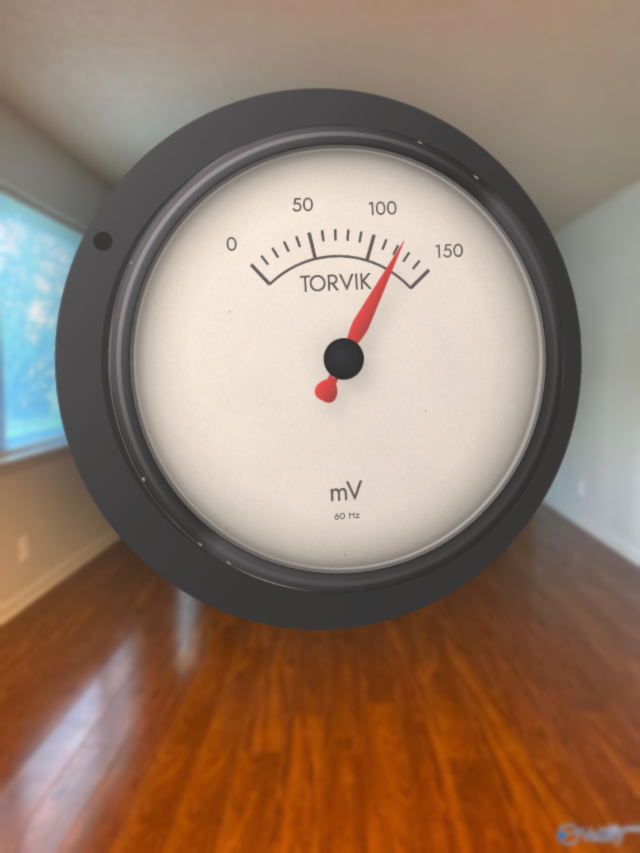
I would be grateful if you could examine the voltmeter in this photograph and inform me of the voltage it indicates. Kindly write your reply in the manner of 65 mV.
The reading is 120 mV
